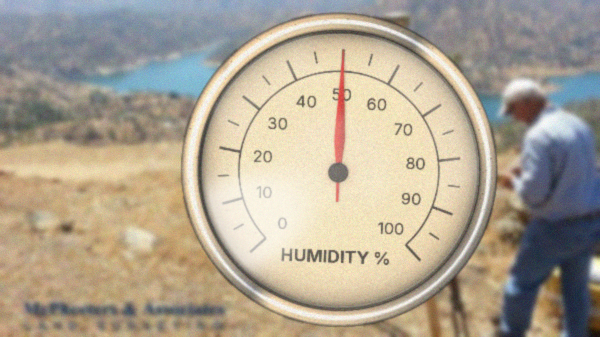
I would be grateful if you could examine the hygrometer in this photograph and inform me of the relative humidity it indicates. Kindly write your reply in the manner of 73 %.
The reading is 50 %
